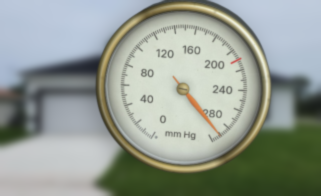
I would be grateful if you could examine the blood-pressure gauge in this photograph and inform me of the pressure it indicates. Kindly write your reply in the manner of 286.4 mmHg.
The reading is 290 mmHg
